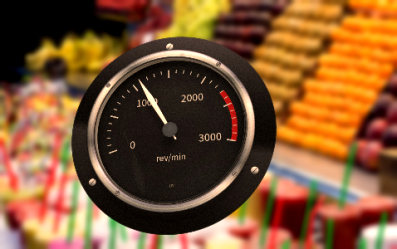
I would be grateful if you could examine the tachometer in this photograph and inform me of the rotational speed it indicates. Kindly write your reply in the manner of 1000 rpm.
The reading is 1100 rpm
